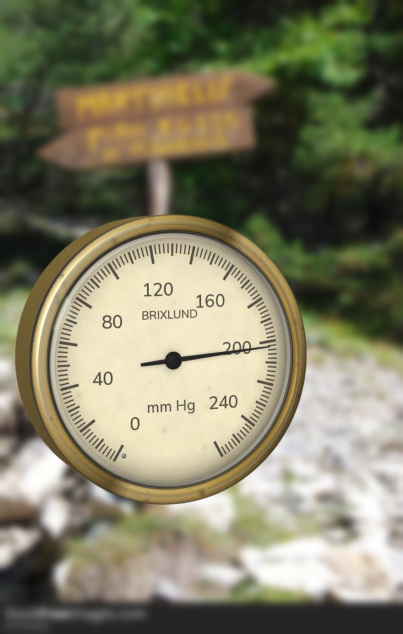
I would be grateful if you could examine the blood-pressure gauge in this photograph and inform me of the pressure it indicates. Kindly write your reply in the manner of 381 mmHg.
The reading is 202 mmHg
